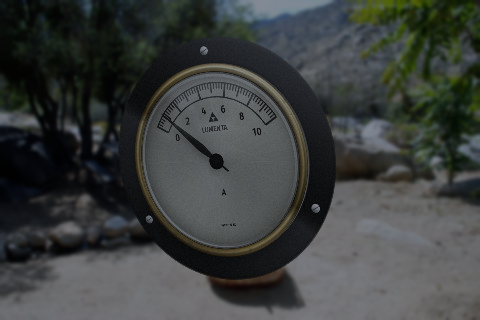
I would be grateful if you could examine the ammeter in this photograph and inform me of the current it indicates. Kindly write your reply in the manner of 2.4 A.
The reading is 1 A
